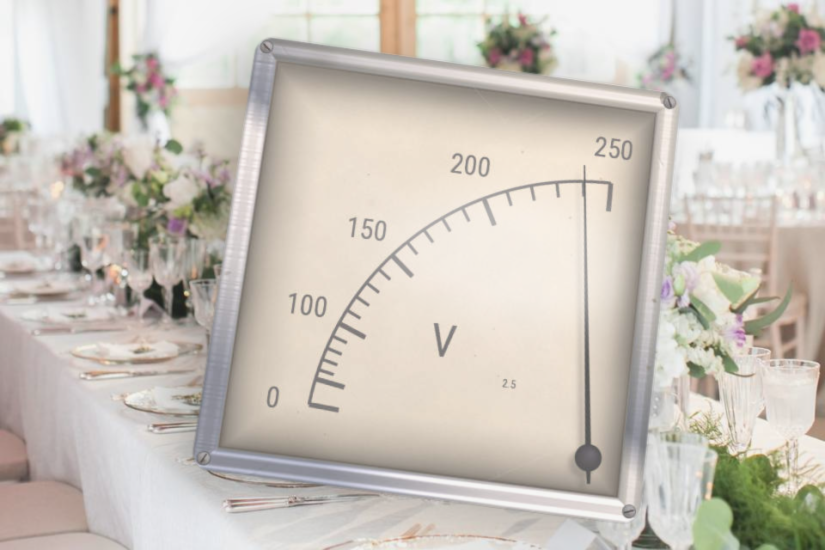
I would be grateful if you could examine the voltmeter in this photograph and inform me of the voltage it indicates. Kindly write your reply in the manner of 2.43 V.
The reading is 240 V
